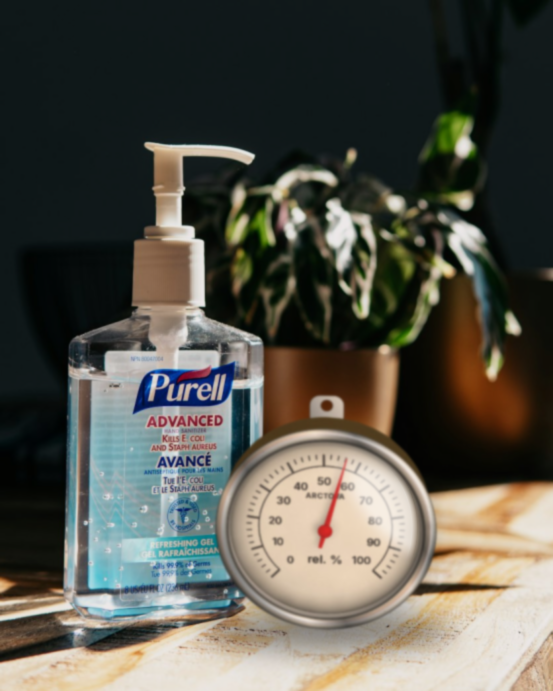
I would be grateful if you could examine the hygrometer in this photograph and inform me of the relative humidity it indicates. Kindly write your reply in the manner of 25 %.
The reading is 56 %
